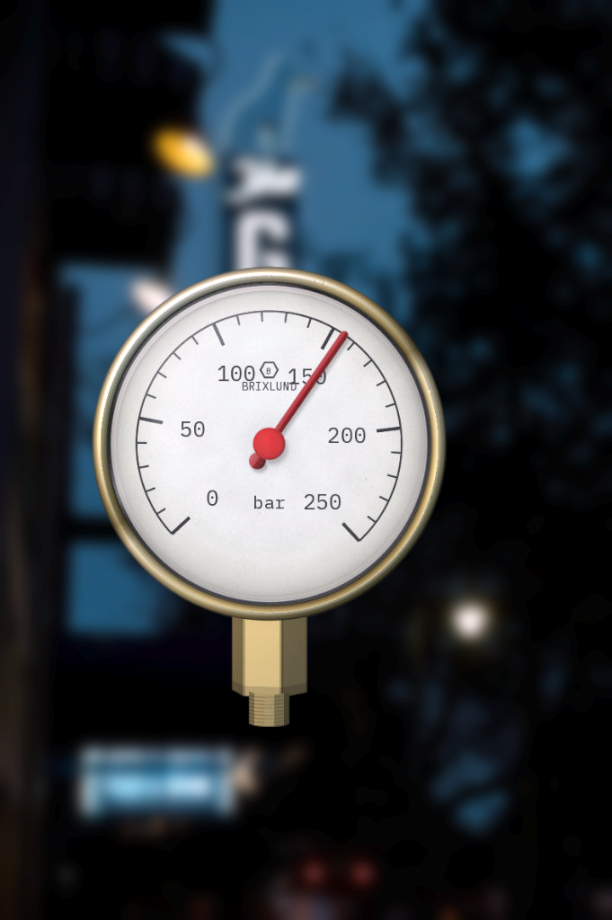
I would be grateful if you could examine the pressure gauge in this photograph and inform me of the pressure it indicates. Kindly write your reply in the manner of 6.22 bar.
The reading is 155 bar
